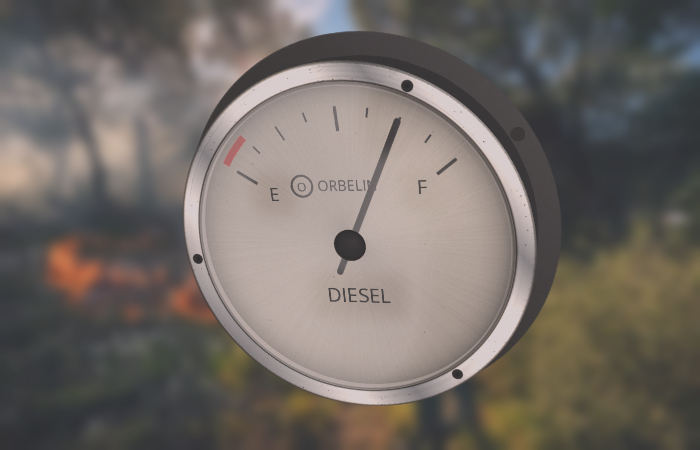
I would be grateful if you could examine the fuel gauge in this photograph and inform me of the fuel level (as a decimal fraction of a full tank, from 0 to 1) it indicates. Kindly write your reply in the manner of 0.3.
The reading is 0.75
